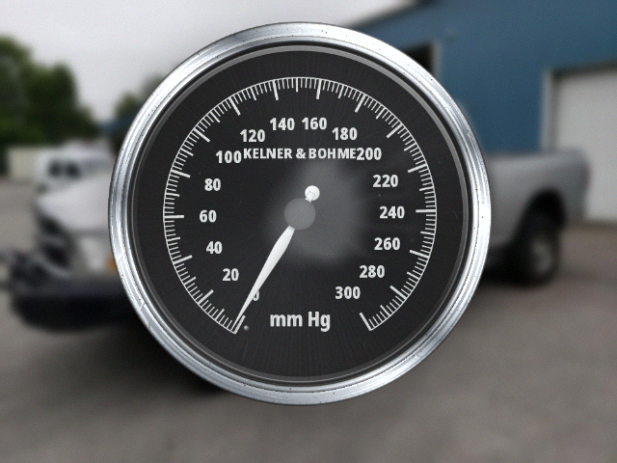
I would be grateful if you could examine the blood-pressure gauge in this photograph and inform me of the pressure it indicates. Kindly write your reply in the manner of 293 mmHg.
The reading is 2 mmHg
